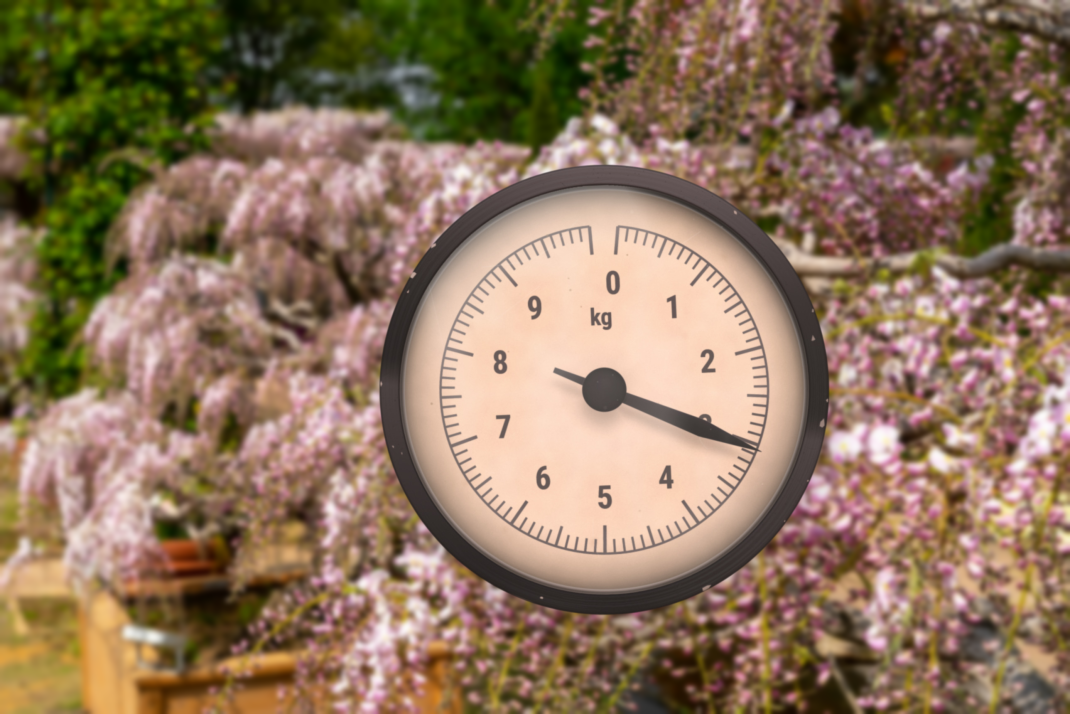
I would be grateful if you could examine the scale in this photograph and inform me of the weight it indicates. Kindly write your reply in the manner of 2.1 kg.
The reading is 3.05 kg
